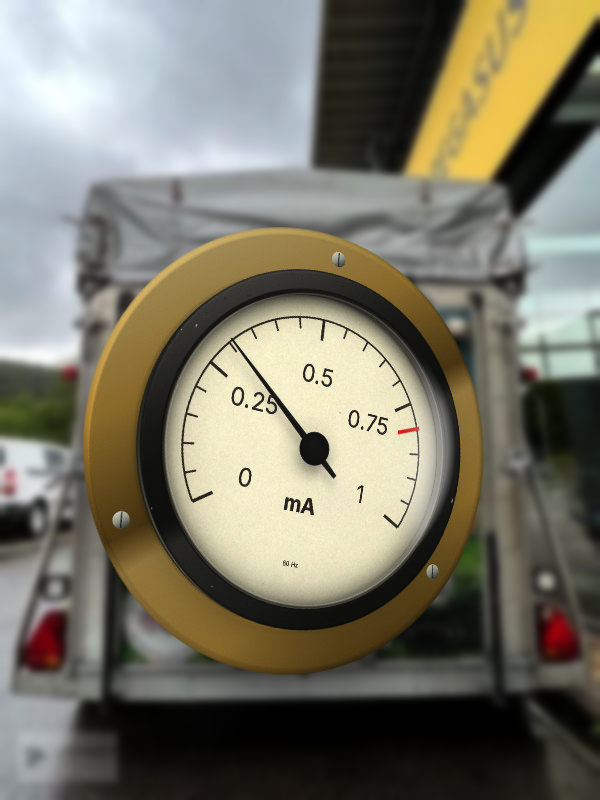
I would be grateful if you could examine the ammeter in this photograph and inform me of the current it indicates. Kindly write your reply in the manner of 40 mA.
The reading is 0.3 mA
